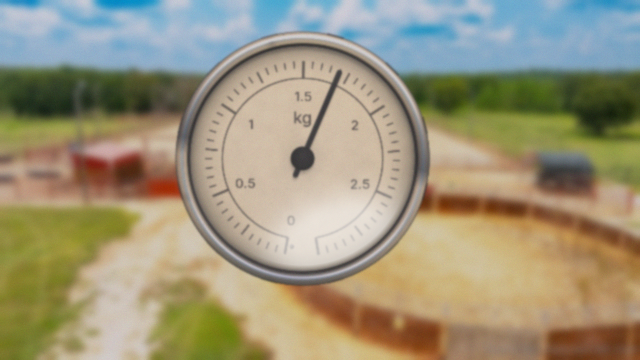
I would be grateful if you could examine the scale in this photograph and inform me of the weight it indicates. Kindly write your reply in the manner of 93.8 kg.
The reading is 1.7 kg
